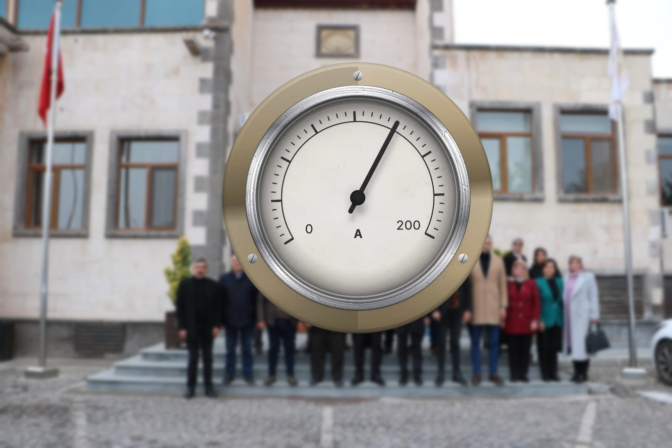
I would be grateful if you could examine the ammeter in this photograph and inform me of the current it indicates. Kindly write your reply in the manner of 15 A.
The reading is 125 A
